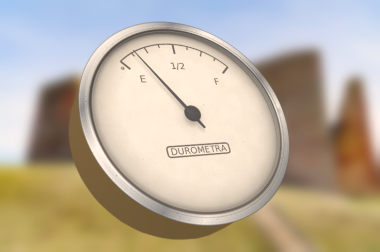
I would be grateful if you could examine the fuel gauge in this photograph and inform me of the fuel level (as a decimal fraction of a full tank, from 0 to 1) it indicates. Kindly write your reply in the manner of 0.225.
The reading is 0.125
